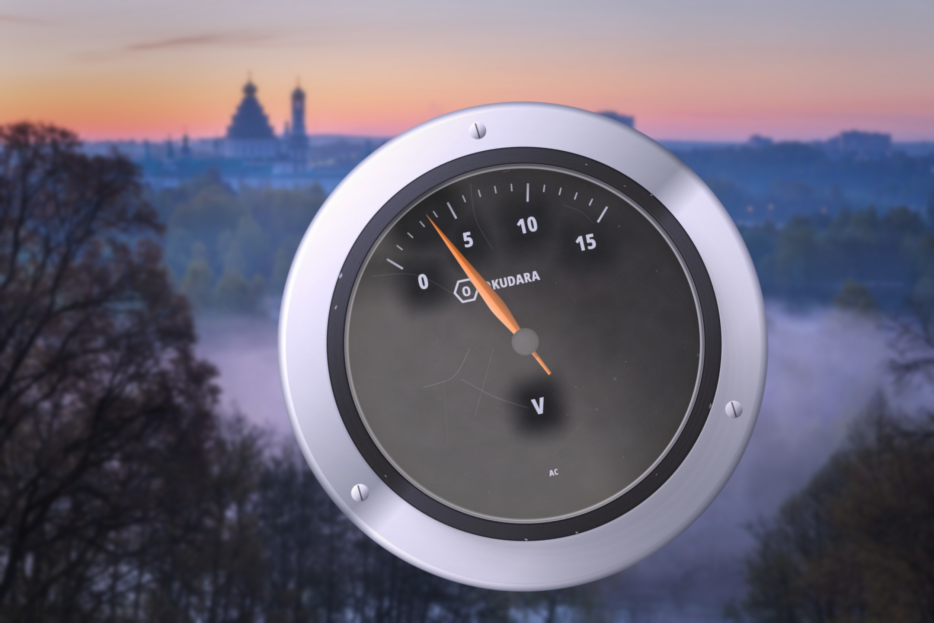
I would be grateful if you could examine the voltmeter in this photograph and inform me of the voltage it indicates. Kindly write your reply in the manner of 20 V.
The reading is 3.5 V
